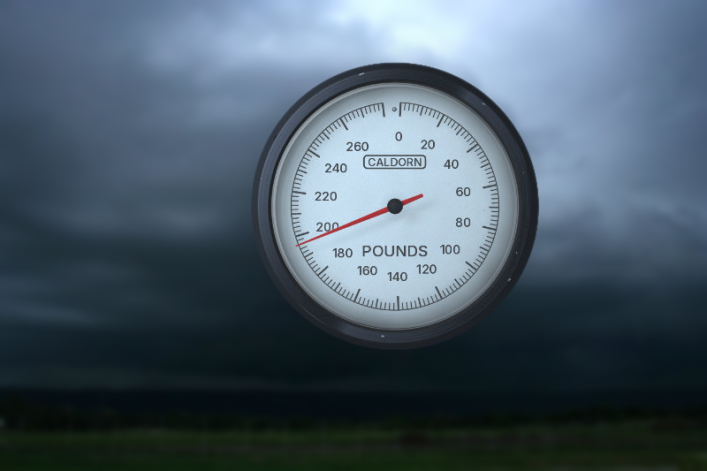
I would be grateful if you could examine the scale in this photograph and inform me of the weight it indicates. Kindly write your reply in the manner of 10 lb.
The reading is 196 lb
